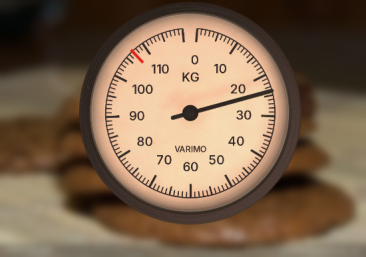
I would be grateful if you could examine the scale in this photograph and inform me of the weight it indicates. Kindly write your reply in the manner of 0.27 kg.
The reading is 24 kg
